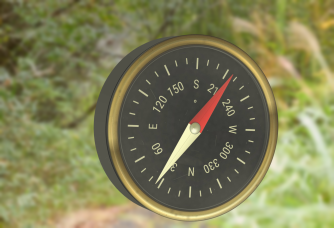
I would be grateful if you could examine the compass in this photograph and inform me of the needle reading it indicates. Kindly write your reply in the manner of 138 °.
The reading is 215 °
